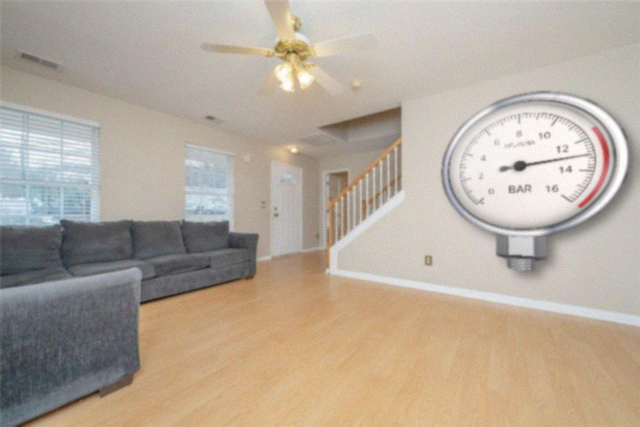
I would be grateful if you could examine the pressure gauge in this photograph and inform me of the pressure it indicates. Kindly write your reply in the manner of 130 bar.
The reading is 13 bar
